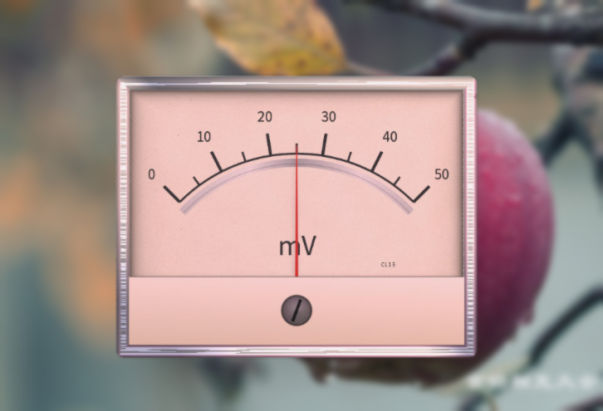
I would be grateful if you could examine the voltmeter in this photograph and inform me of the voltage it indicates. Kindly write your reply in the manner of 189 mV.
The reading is 25 mV
